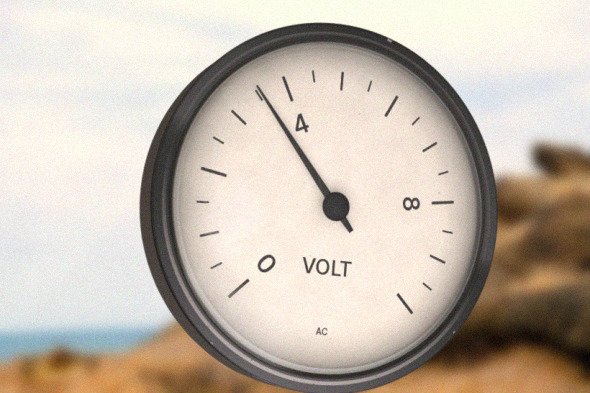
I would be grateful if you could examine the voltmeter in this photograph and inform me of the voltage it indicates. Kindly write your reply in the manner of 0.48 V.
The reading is 3.5 V
